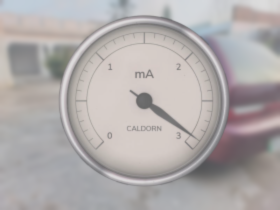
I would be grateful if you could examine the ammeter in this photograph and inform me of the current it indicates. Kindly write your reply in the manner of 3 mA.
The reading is 2.9 mA
